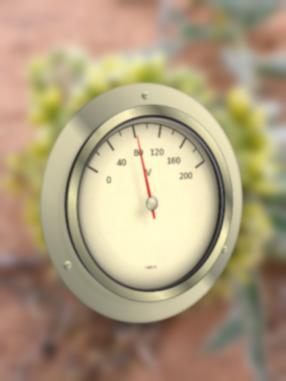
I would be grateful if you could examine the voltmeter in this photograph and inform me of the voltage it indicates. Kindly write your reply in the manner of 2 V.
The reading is 80 V
